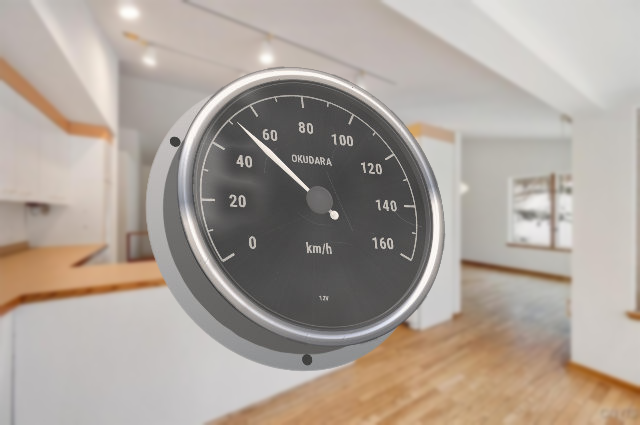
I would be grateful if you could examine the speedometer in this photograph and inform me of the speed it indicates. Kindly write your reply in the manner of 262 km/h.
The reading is 50 km/h
